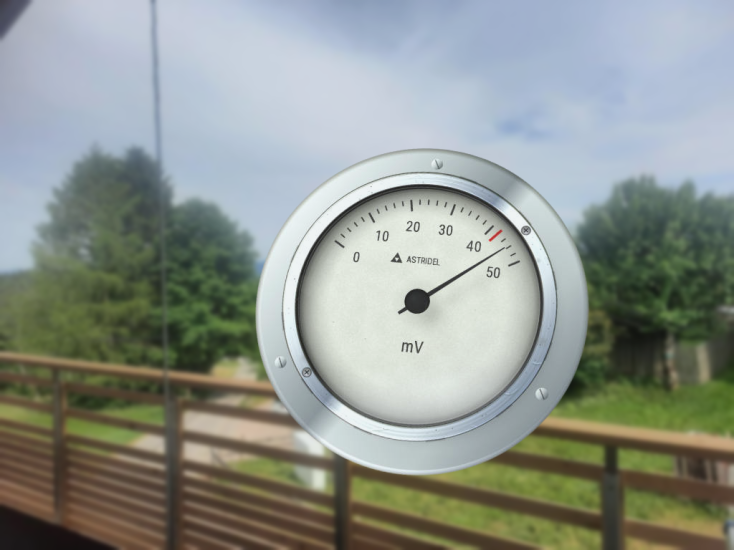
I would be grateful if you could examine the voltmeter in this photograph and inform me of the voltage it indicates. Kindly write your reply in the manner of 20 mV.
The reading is 46 mV
